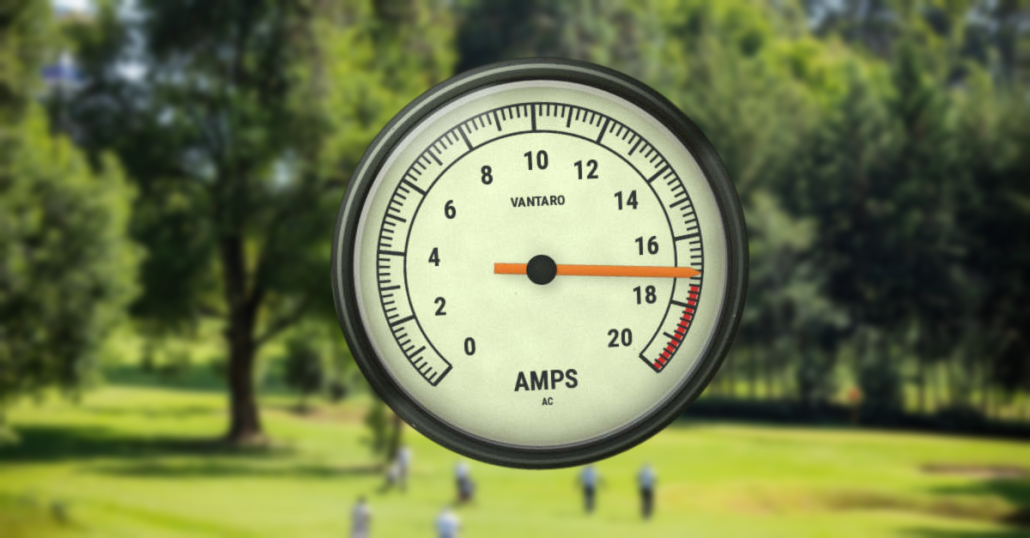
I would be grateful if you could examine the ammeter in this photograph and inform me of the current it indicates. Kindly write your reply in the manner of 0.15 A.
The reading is 17 A
